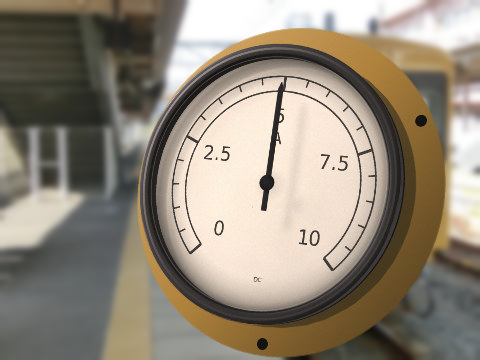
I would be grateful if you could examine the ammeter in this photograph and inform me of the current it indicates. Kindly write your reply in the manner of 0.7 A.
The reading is 5 A
